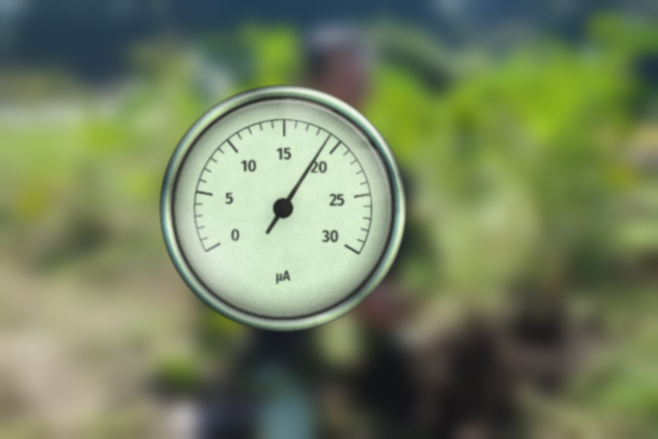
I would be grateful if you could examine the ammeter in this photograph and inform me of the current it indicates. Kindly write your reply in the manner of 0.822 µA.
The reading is 19 µA
